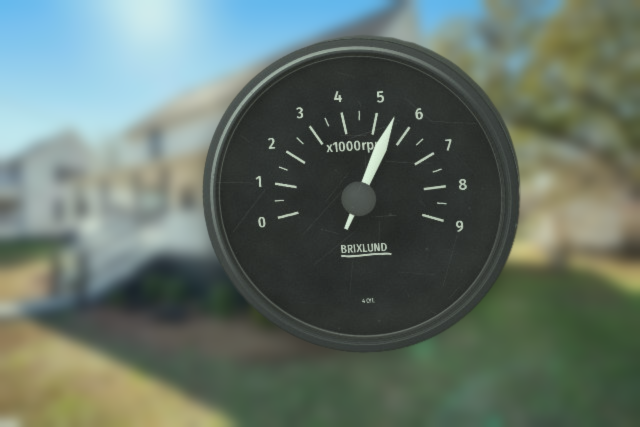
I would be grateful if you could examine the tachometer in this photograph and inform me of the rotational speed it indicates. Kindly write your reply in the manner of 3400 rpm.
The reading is 5500 rpm
